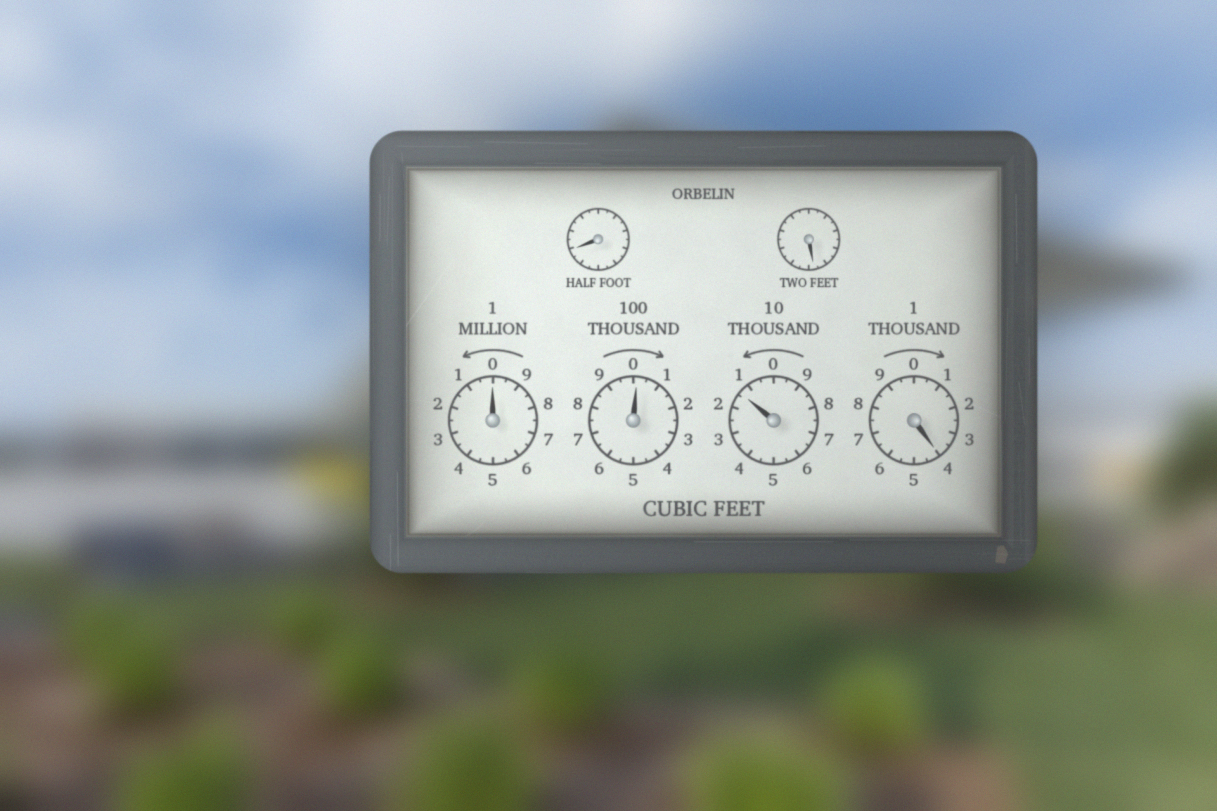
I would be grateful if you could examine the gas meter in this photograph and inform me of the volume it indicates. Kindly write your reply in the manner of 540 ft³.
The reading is 1400 ft³
